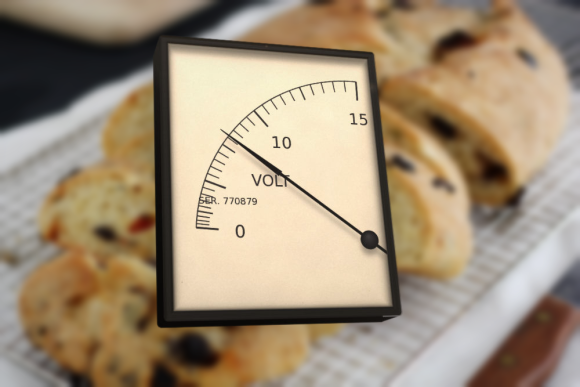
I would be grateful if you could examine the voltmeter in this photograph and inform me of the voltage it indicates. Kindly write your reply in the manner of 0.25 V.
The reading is 8 V
